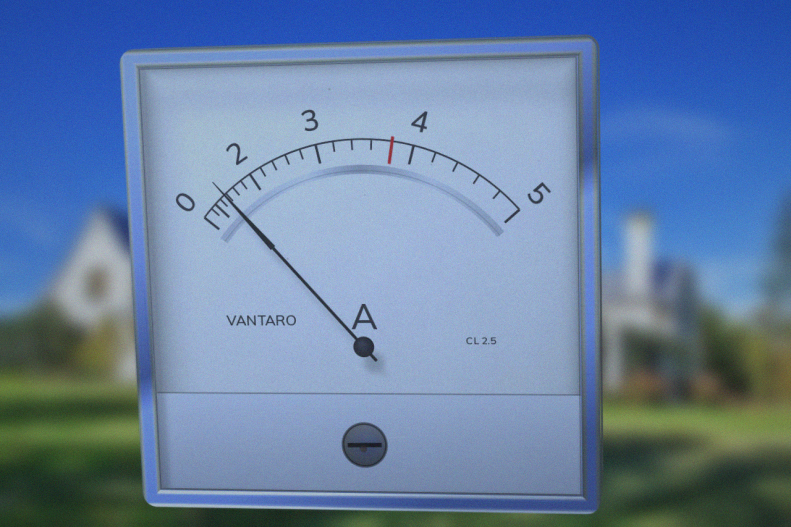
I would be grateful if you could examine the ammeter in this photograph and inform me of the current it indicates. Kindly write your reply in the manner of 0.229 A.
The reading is 1.4 A
